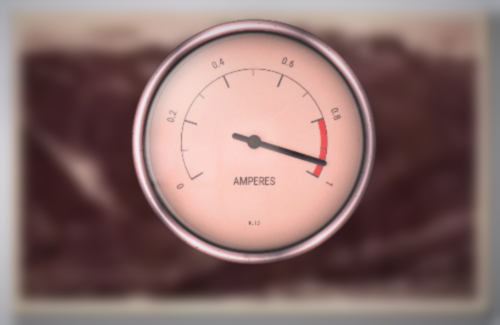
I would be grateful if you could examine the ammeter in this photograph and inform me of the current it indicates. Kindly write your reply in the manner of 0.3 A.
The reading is 0.95 A
